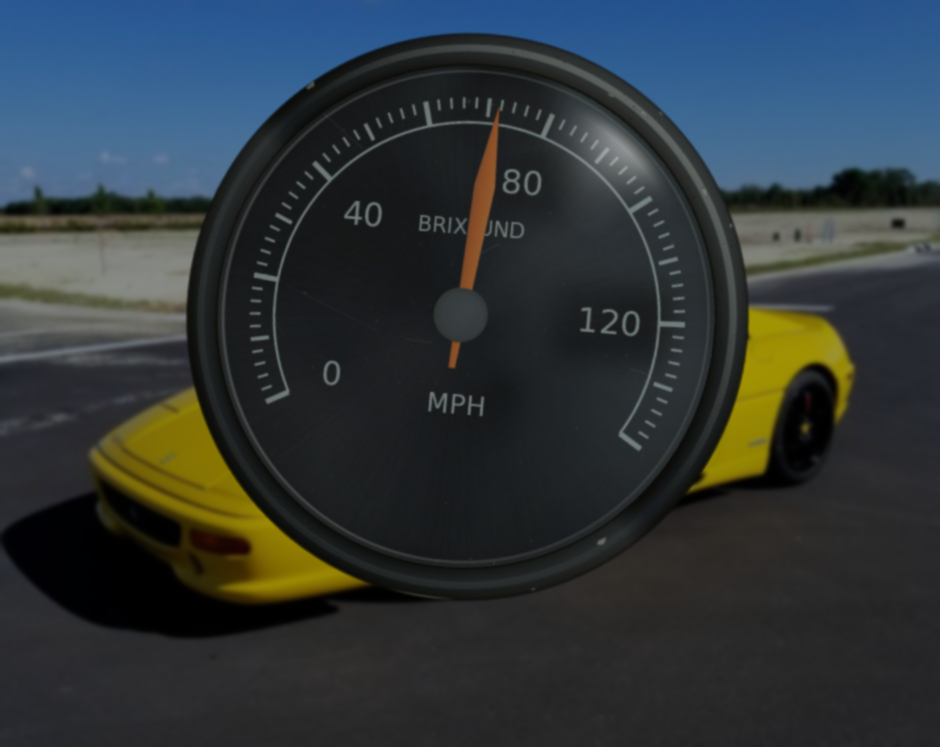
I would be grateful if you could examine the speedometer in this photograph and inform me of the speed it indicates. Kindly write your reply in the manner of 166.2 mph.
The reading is 72 mph
